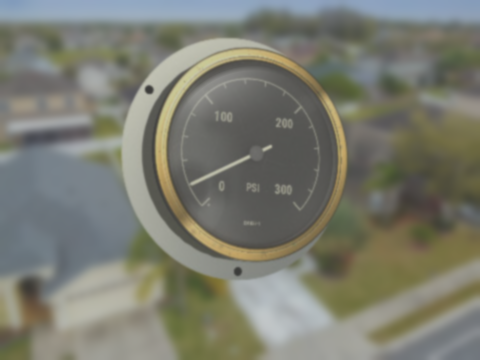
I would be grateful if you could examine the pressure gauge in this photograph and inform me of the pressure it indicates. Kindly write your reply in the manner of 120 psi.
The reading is 20 psi
